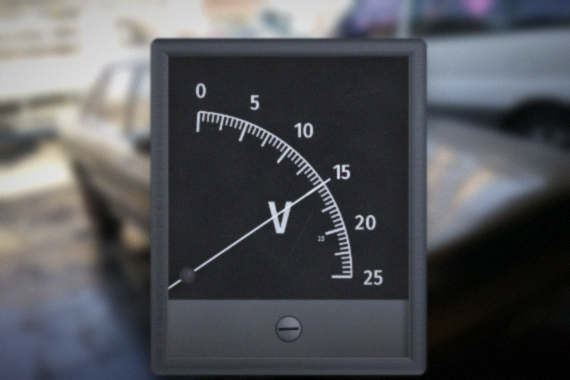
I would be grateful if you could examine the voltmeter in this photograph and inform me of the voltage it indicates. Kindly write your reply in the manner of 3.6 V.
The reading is 15 V
